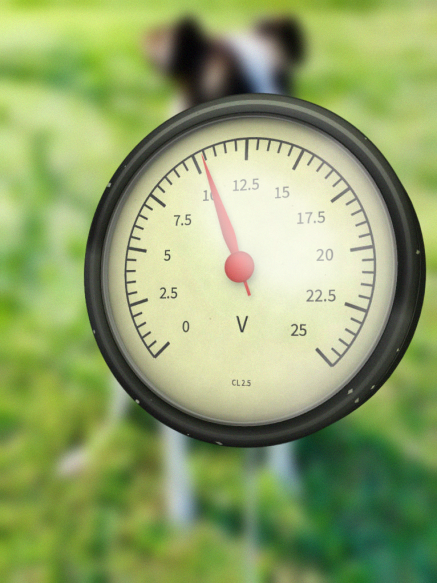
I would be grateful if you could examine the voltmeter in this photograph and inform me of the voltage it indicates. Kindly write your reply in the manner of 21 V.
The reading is 10.5 V
